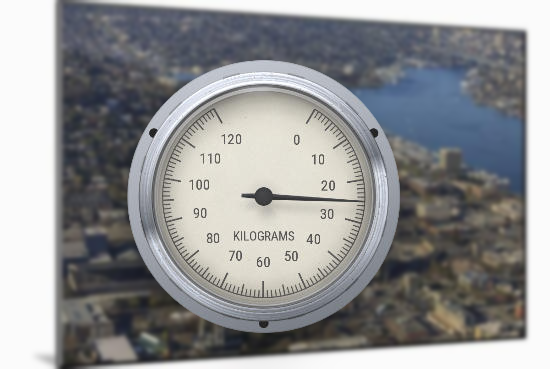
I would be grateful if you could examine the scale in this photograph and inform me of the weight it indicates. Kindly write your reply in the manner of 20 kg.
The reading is 25 kg
